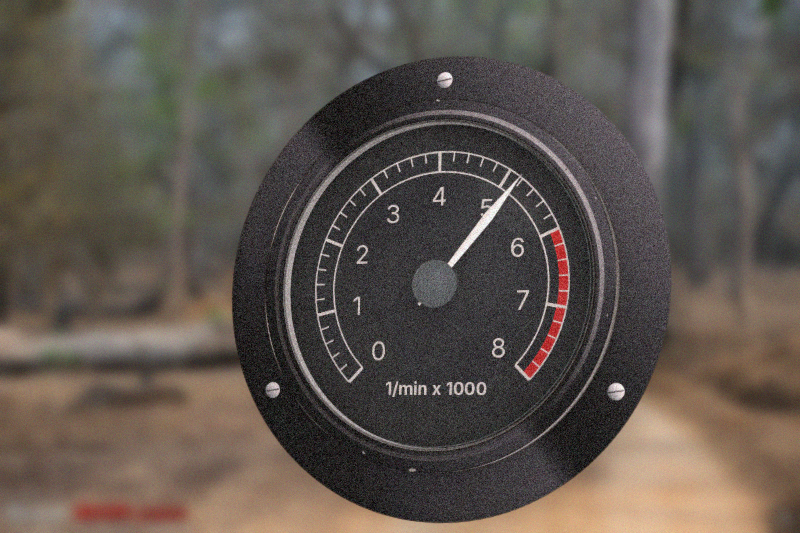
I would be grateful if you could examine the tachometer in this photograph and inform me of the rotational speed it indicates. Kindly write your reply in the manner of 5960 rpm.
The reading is 5200 rpm
